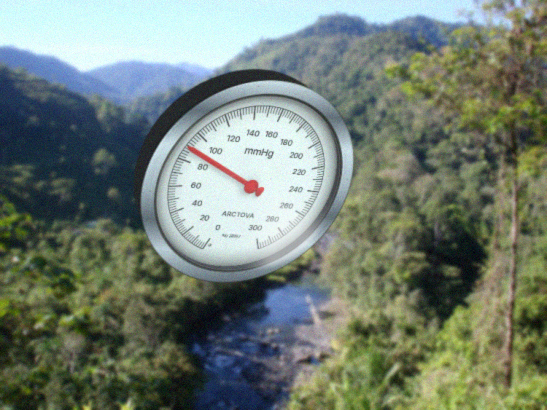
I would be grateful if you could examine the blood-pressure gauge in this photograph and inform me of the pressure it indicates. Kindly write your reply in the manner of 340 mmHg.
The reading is 90 mmHg
